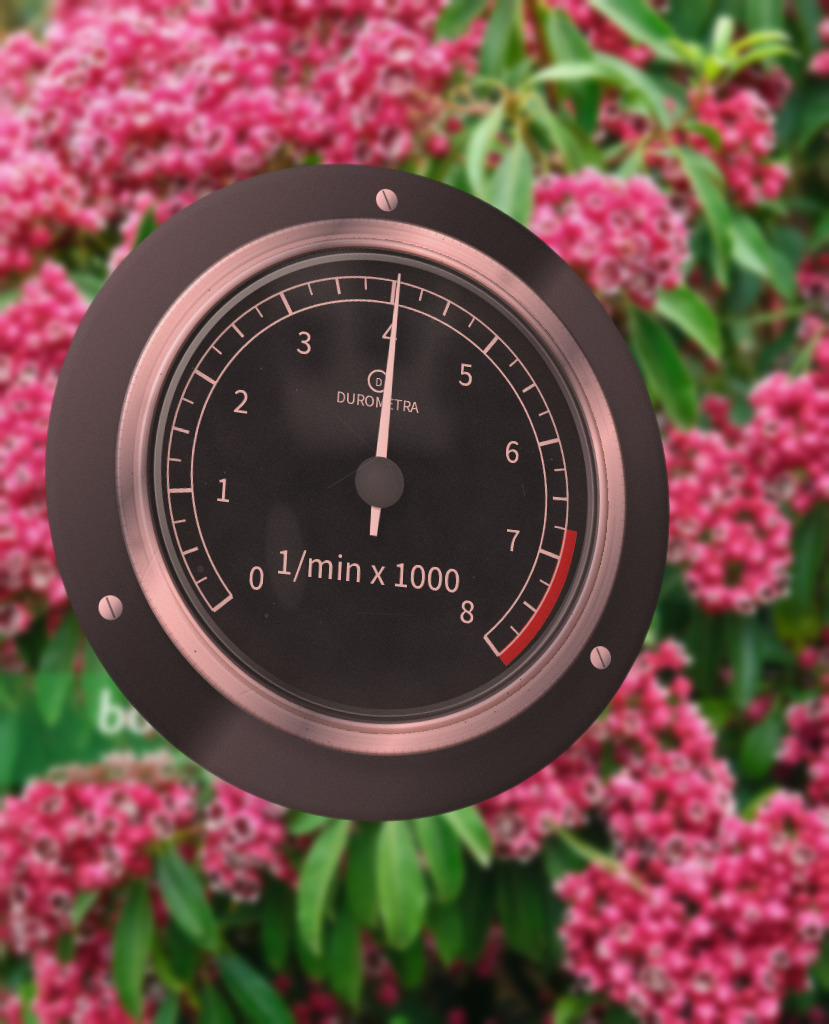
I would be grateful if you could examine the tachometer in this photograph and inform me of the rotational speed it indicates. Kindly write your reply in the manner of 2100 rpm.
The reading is 4000 rpm
